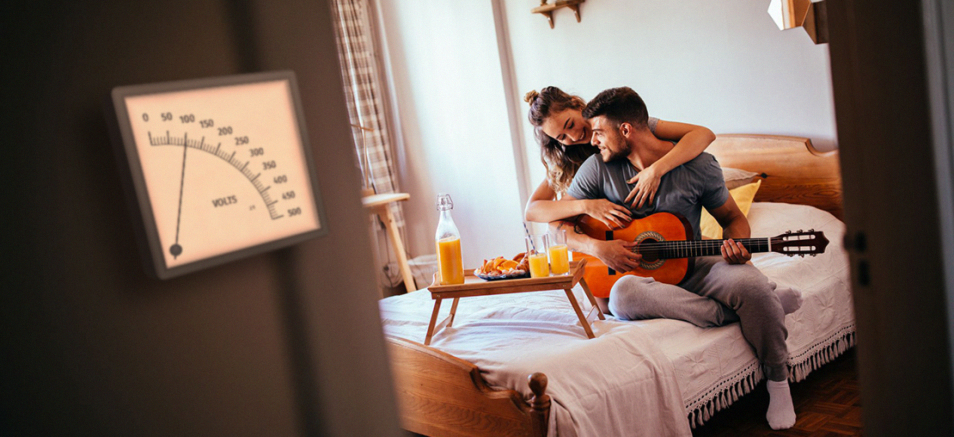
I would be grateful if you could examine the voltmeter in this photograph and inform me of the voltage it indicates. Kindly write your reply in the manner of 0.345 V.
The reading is 100 V
